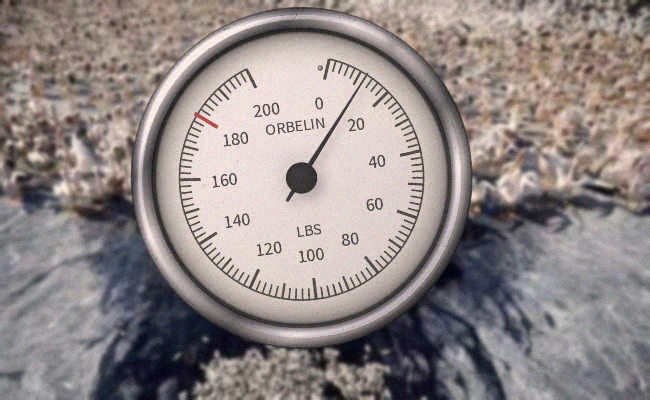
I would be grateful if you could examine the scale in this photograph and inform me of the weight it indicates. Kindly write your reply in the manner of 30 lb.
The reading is 12 lb
